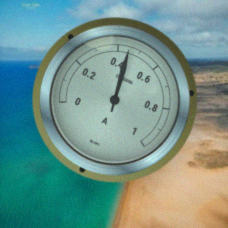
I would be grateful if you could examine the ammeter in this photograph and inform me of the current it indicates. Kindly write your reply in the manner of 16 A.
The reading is 0.45 A
